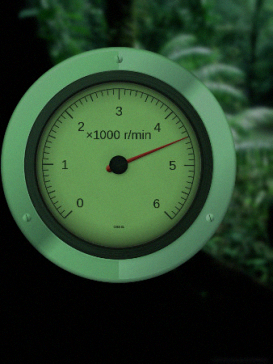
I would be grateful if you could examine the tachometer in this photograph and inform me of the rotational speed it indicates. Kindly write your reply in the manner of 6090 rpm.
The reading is 4500 rpm
